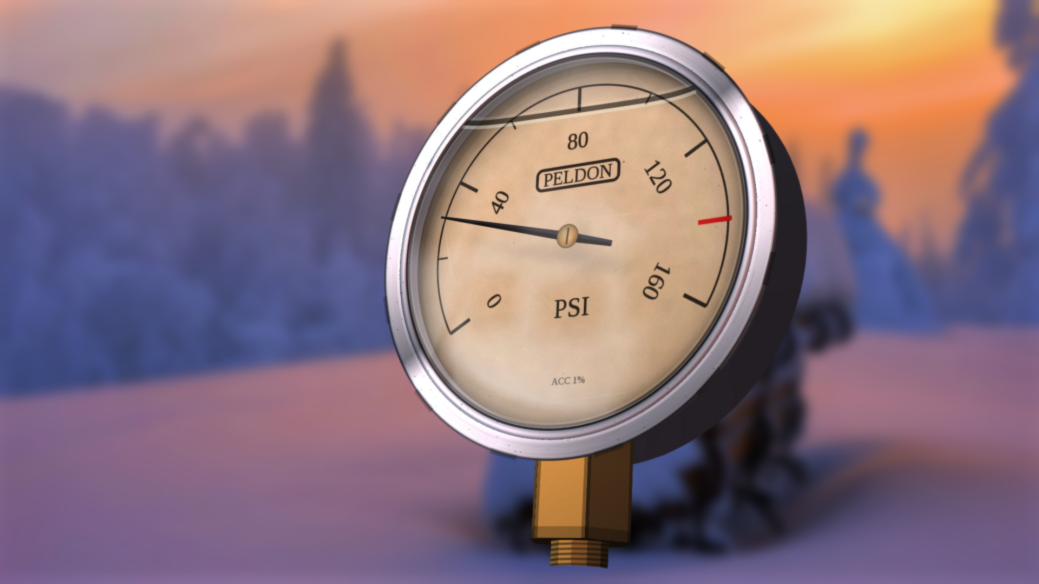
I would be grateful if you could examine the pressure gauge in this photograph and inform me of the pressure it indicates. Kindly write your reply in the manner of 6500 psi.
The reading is 30 psi
